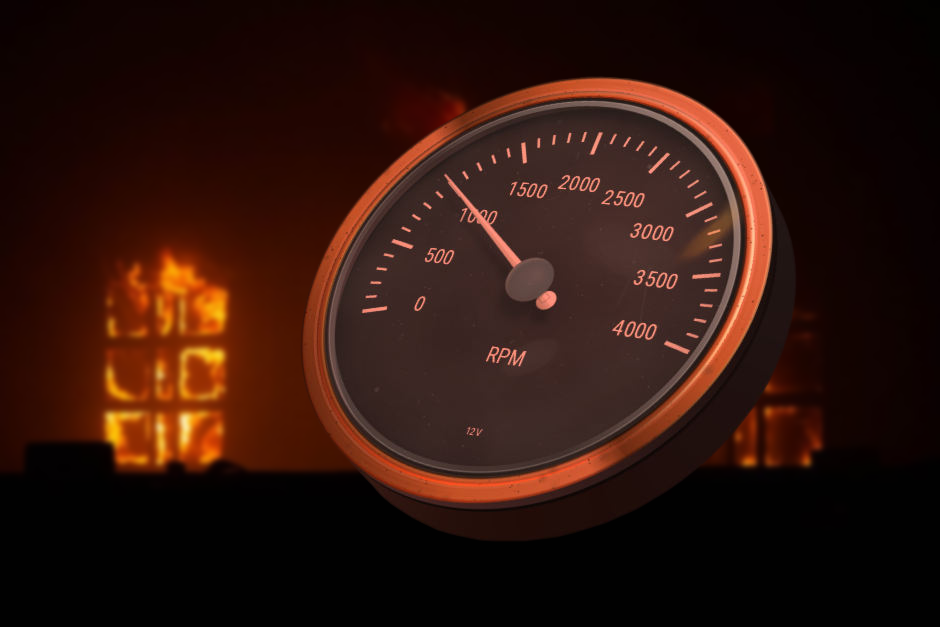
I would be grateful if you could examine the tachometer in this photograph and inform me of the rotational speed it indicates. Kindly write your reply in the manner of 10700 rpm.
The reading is 1000 rpm
